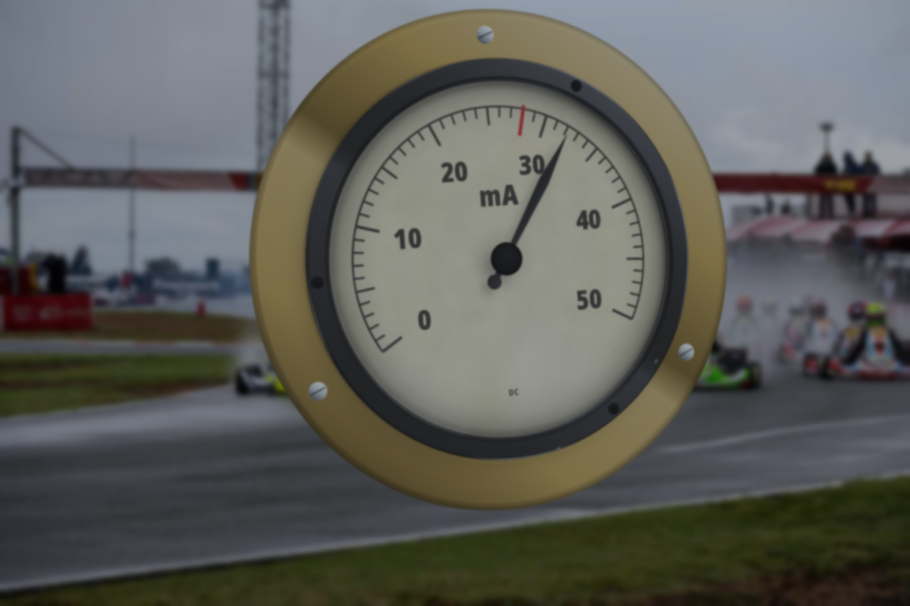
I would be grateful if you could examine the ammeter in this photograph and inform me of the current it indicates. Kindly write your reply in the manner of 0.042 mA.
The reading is 32 mA
